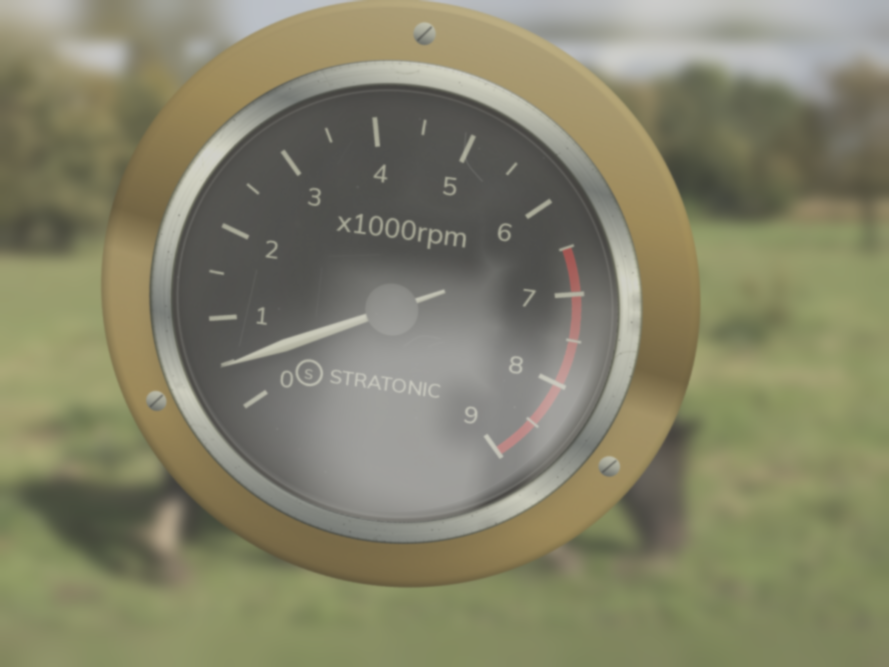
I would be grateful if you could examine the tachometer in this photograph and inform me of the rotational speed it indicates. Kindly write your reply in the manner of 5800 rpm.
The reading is 500 rpm
